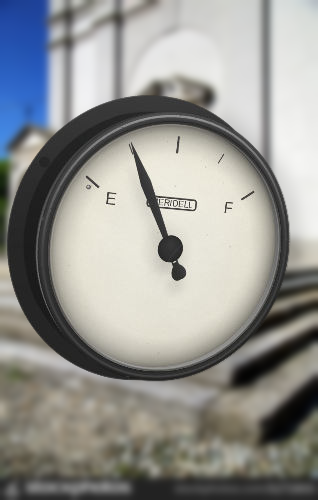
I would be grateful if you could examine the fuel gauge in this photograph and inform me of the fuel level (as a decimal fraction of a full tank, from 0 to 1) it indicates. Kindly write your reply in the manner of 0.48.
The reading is 0.25
